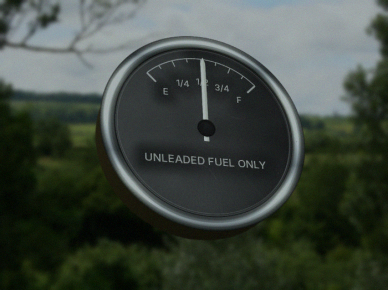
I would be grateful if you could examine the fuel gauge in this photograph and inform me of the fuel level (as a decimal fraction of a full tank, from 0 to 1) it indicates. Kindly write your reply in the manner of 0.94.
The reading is 0.5
